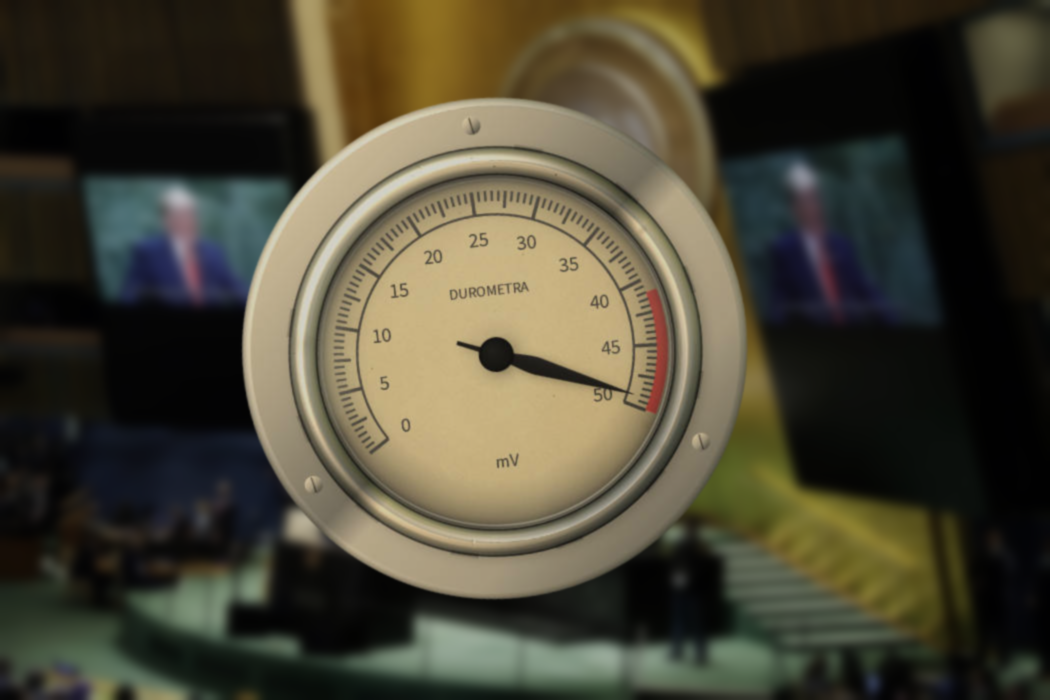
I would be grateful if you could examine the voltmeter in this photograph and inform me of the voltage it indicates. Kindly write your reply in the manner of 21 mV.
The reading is 49 mV
